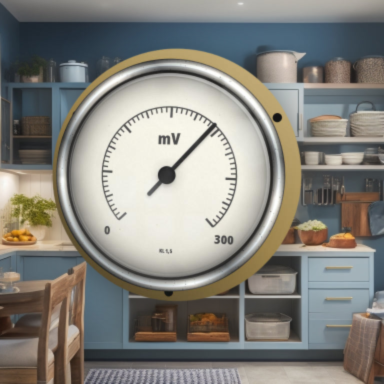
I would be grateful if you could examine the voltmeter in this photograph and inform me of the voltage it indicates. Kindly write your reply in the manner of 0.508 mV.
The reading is 195 mV
